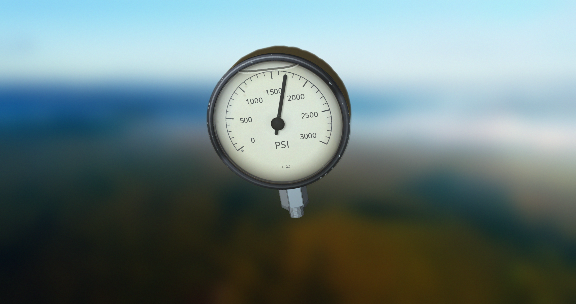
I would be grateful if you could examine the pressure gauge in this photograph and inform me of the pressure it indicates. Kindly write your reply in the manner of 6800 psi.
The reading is 1700 psi
